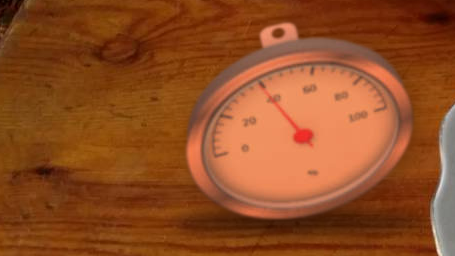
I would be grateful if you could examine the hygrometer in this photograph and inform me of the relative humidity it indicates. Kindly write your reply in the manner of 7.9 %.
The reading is 40 %
